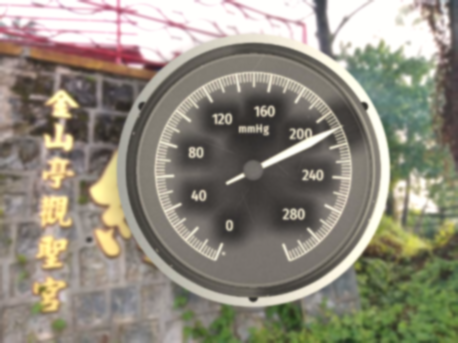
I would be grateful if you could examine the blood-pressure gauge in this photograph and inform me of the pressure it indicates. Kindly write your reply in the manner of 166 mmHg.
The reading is 210 mmHg
